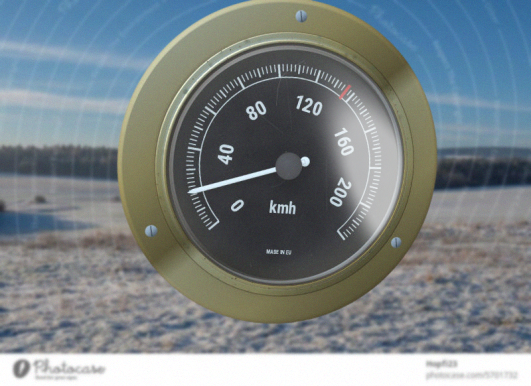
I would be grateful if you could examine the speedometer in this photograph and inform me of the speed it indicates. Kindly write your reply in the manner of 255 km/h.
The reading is 20 km/h
